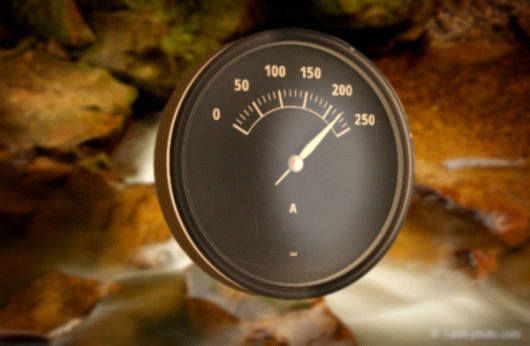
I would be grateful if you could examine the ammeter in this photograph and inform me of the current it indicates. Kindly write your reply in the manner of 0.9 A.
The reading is 220 A
